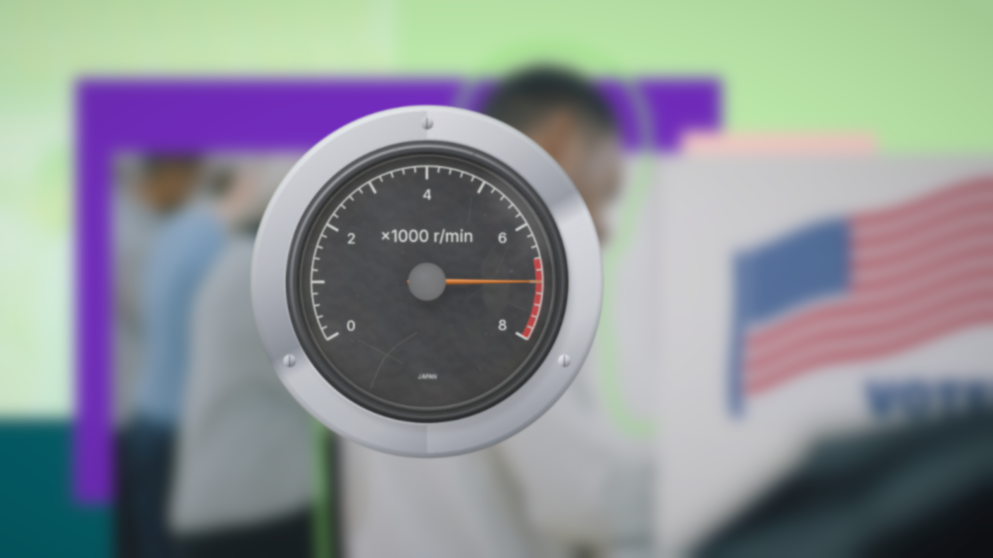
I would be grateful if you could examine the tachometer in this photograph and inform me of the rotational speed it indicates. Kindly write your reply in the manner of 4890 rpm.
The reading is 7000 rpm
